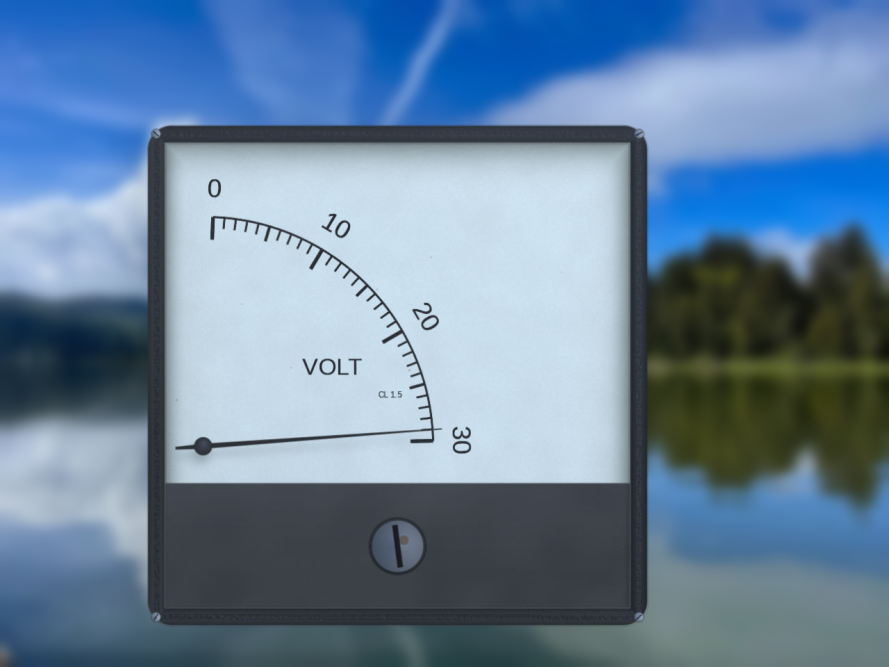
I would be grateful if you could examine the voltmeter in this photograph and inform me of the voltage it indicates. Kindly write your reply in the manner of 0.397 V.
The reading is 29 V
